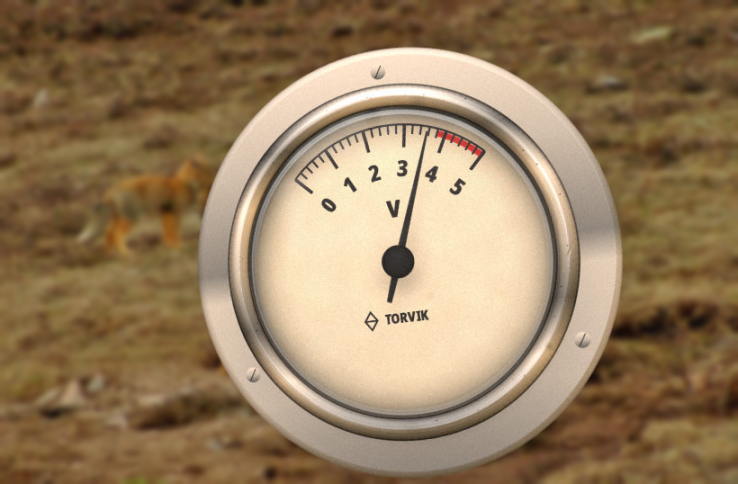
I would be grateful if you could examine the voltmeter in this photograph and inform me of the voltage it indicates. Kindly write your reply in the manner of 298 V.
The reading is 3.6 V
